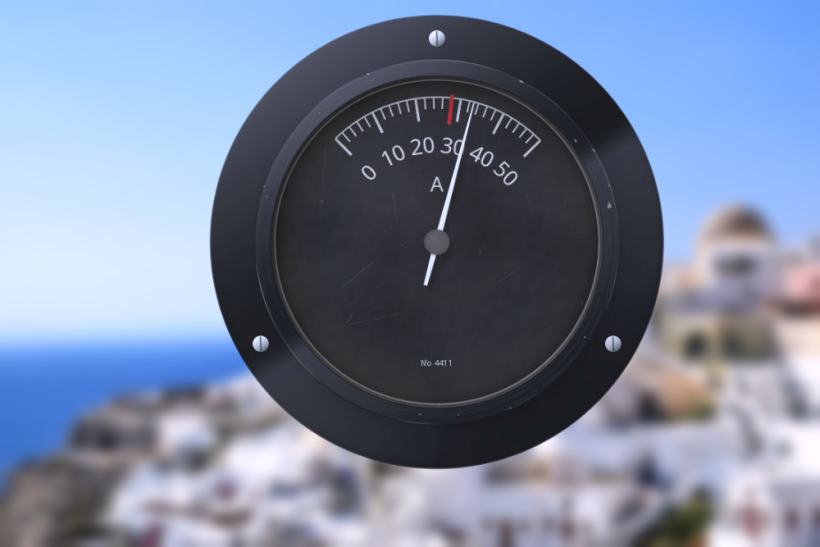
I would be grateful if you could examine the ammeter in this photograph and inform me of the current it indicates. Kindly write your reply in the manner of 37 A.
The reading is 33 A
